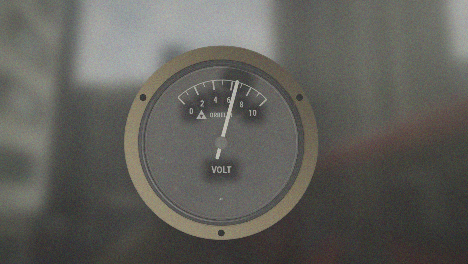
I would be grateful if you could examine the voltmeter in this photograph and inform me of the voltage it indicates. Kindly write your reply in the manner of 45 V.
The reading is 6.5 V
